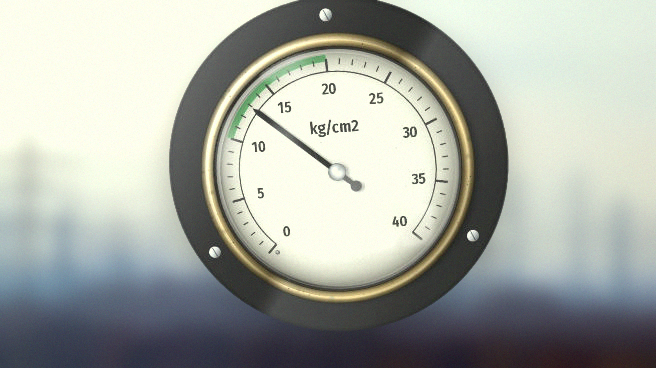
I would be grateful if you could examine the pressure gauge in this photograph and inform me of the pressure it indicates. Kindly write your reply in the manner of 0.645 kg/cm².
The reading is 13 kg/cm²
